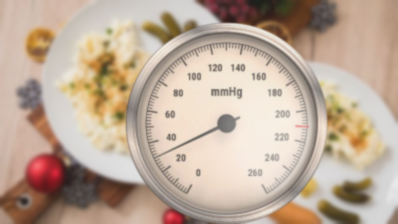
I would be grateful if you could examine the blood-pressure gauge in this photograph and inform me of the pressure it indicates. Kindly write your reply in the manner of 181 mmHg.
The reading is 30 mmHg
